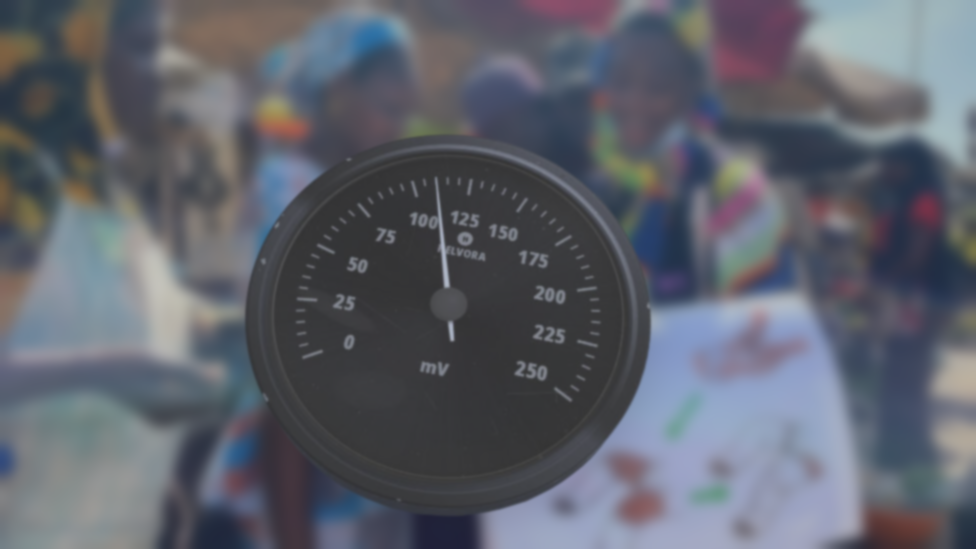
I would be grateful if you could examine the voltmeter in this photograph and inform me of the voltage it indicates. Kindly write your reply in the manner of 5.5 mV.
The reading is 110 mV
